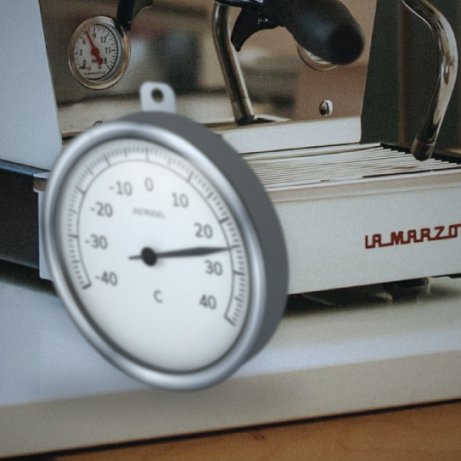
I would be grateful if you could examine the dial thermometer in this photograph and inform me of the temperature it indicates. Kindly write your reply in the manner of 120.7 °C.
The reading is 25 °C
